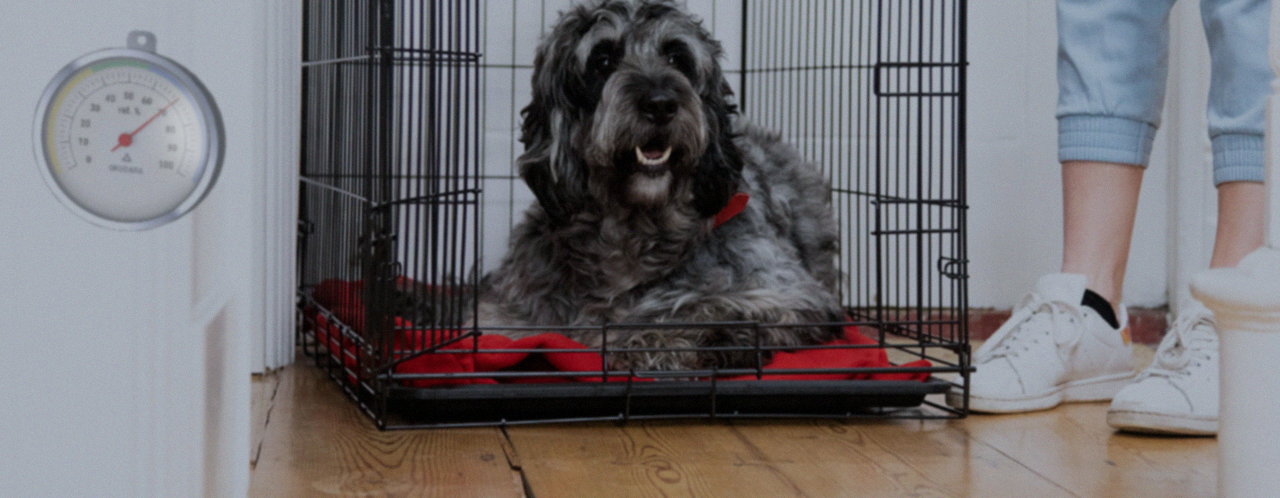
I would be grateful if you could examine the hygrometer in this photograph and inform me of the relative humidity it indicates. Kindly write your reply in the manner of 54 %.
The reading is 70 %
